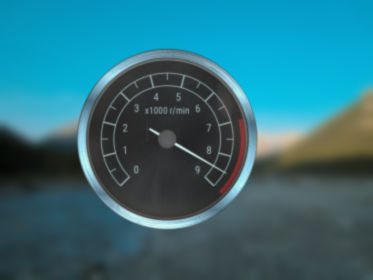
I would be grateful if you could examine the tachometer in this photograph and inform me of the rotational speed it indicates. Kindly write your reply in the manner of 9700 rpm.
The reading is 8500 rpm
